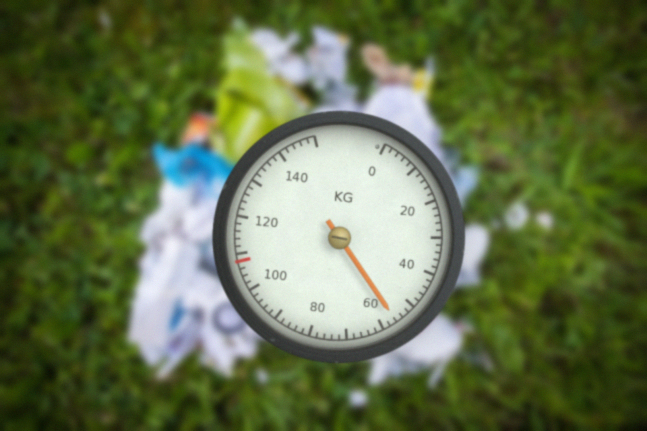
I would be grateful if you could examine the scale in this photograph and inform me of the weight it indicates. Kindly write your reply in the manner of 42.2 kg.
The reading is 56 kg
